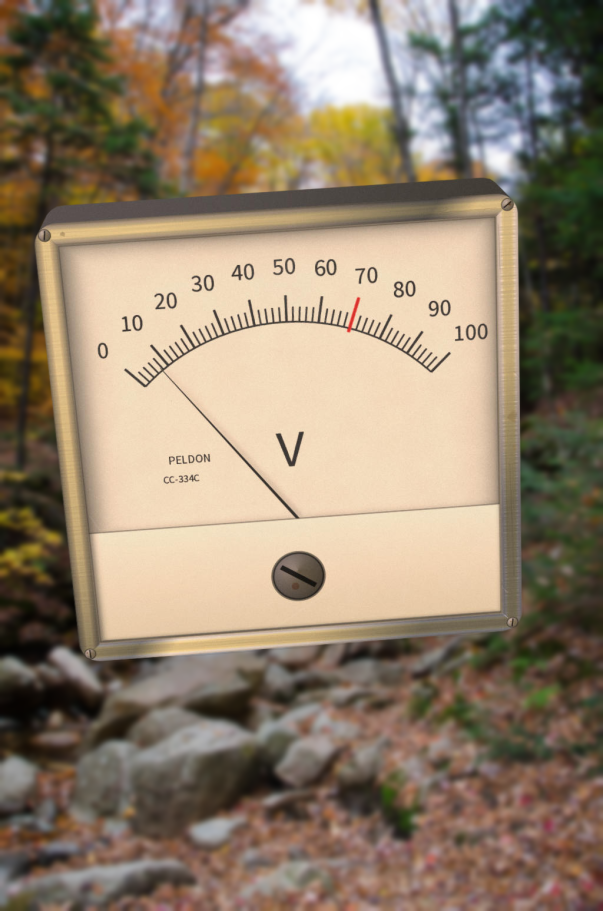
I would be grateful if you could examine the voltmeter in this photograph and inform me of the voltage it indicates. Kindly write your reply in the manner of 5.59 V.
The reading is 8 V
